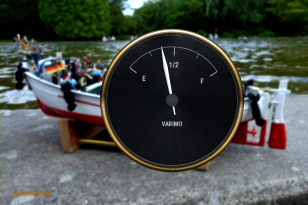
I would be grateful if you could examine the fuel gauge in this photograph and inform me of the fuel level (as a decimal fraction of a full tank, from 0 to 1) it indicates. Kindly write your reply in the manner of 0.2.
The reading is 0.375
